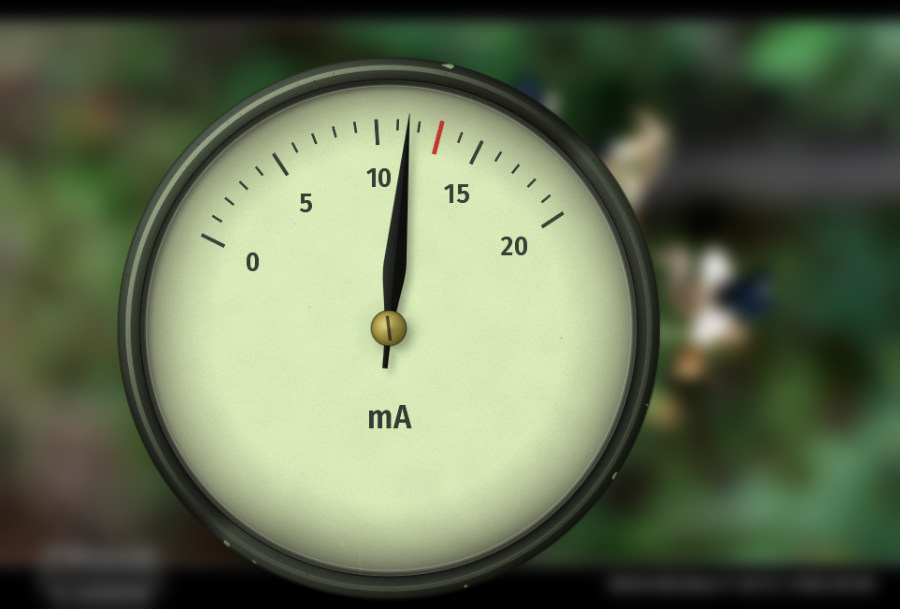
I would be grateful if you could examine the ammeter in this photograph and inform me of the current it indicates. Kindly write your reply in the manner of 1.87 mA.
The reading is 11.5 mA
